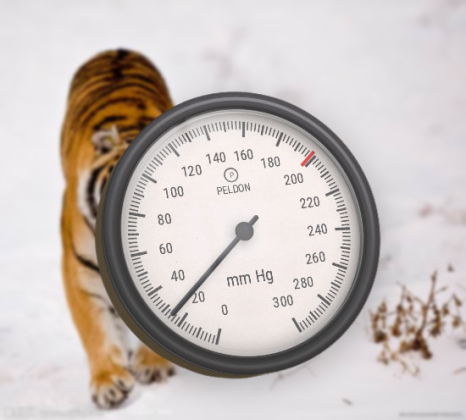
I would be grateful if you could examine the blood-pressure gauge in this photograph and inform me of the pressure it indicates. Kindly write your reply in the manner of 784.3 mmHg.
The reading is 26 mmHg
